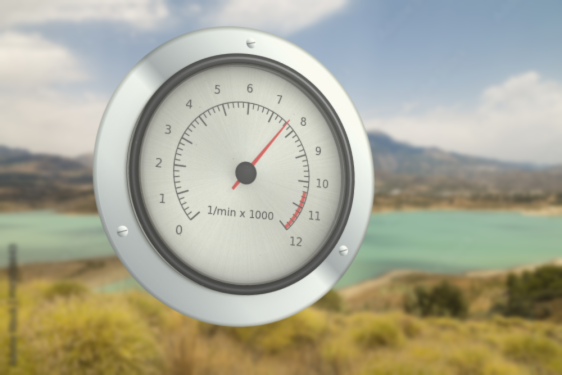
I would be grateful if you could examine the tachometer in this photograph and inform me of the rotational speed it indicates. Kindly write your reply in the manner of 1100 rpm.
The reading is 7600 rpm
